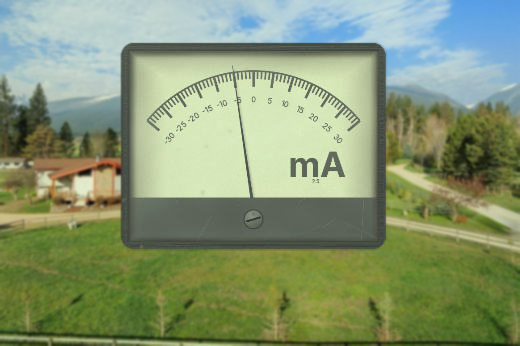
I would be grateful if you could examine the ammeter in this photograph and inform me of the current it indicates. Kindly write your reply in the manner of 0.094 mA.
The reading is -5 mA
